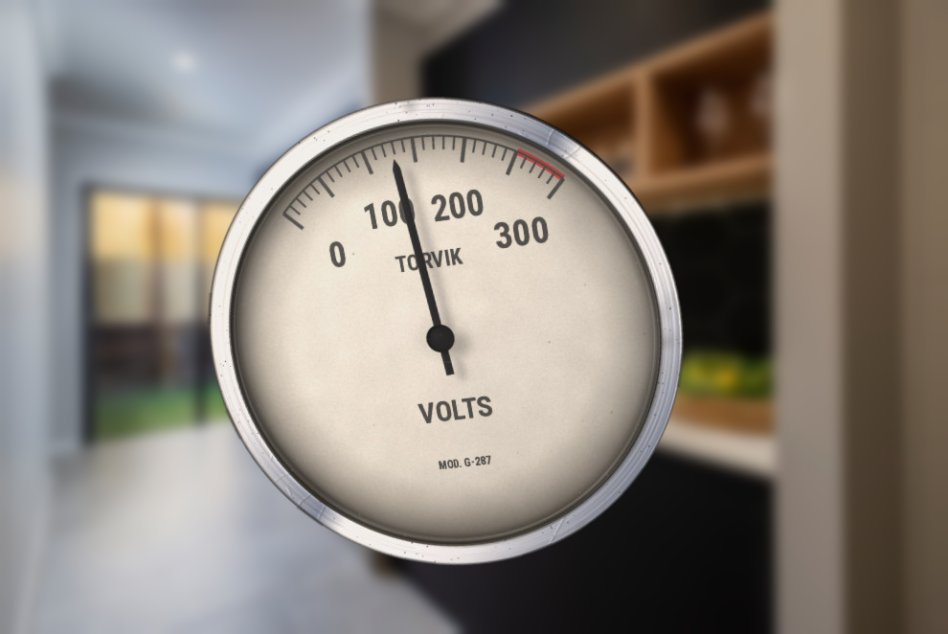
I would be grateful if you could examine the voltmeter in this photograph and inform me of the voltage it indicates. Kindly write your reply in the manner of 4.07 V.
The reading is 130 V
